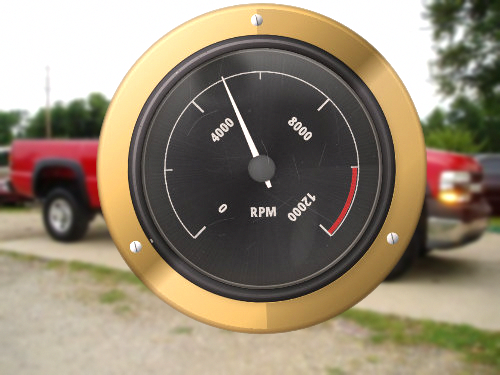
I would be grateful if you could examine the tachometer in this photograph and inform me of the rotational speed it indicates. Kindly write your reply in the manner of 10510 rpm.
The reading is 5000 rpm
